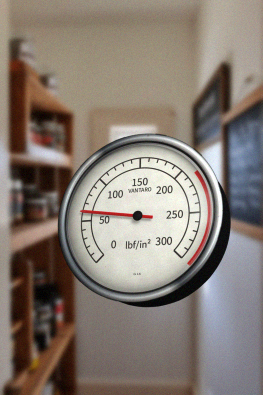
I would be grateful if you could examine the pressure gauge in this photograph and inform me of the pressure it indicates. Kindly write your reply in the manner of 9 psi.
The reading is 60 psi
